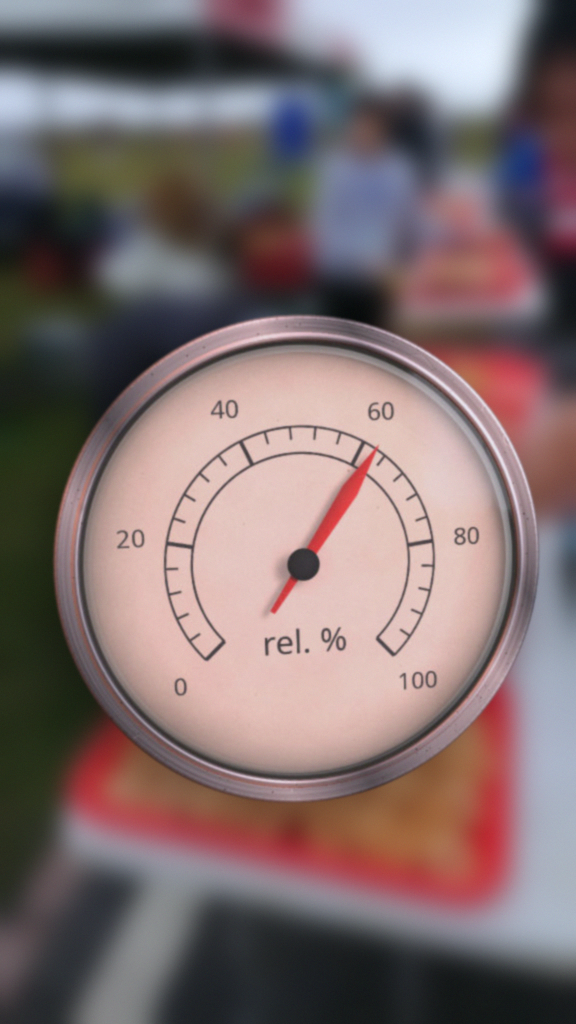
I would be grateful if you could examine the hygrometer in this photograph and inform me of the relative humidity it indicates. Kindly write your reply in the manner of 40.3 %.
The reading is 62 %
